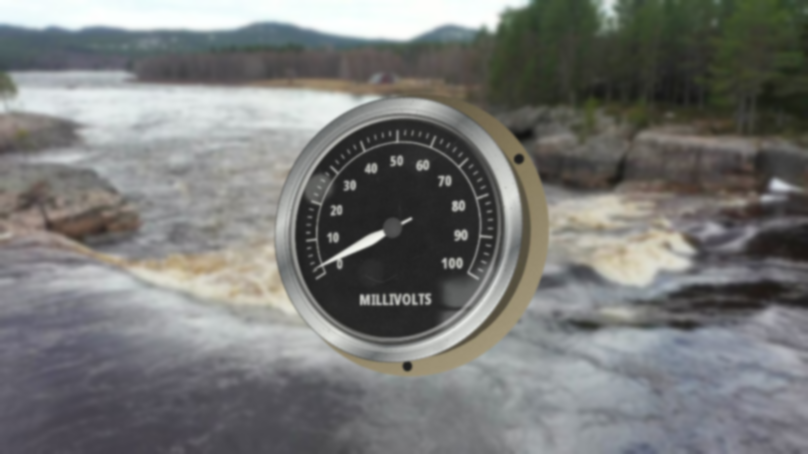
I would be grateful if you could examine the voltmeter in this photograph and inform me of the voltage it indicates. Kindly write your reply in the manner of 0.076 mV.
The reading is 2 mV
